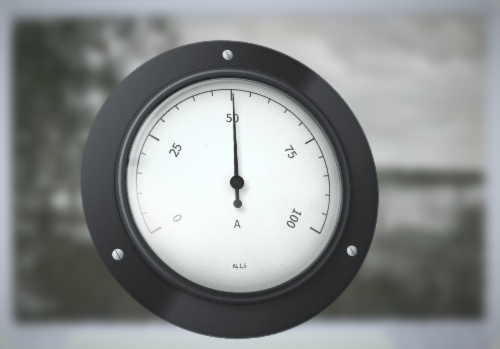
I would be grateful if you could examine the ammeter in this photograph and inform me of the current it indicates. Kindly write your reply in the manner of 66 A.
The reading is 50 A
